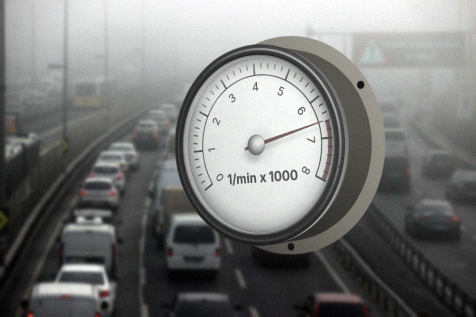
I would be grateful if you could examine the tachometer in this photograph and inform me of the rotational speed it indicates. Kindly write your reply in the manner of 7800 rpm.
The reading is 6600 rpm
